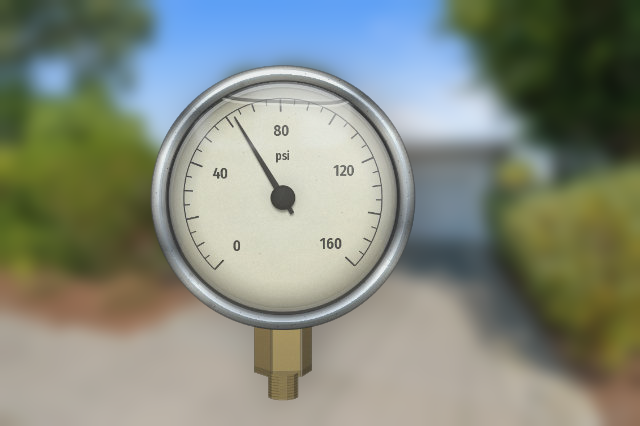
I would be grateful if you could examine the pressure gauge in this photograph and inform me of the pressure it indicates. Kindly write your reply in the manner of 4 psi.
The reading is 62.5 psi
